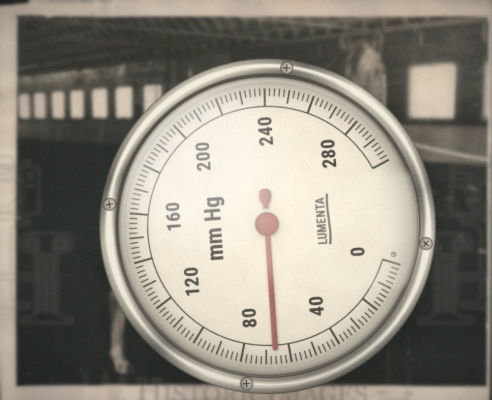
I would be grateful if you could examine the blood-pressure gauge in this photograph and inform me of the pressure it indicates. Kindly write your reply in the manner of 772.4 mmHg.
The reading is 66 mmHg
